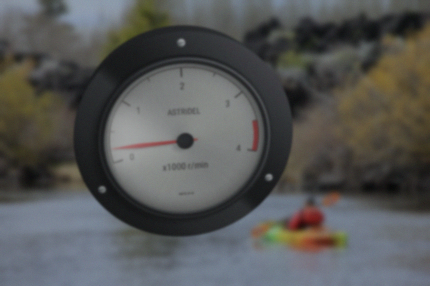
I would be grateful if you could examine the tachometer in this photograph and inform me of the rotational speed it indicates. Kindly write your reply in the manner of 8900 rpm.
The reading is 250 rpm
